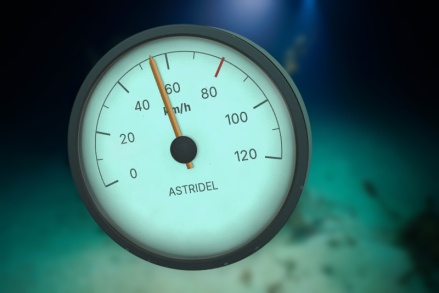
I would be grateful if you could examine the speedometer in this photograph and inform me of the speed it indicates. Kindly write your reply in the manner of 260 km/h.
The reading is 55 km/h
